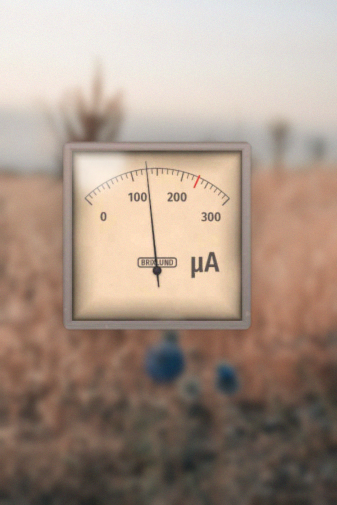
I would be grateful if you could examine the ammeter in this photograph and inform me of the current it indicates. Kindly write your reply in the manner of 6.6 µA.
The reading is 130 µA
